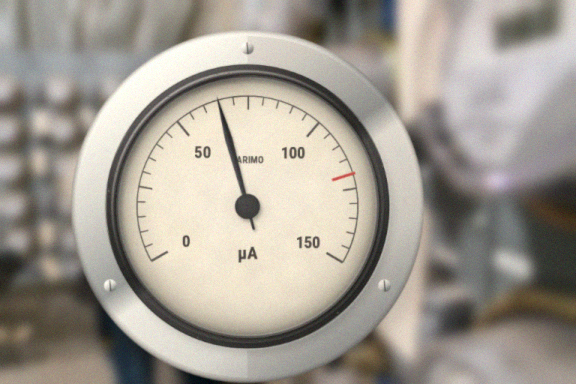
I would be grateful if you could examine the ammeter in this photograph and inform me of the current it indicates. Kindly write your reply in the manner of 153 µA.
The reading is 65 µA
